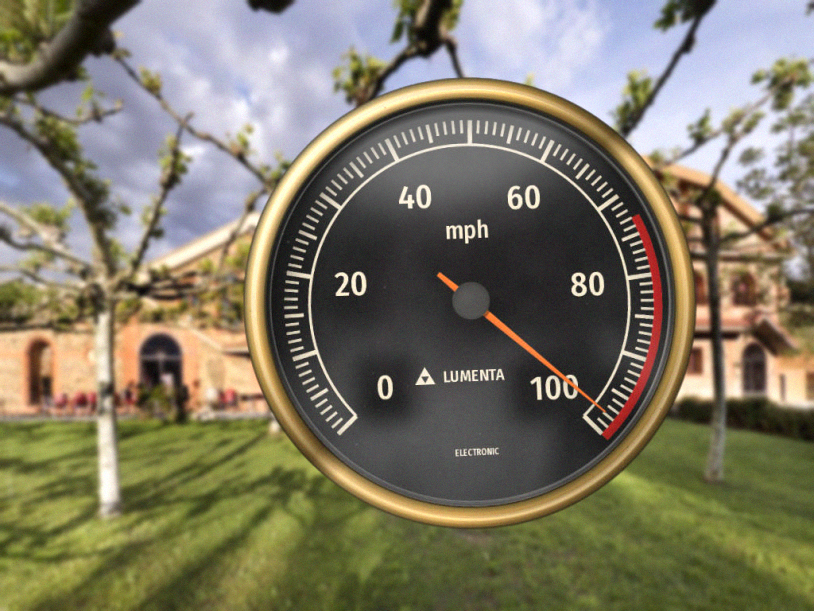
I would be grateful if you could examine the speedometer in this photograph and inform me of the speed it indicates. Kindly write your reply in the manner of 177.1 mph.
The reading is 98 mph
